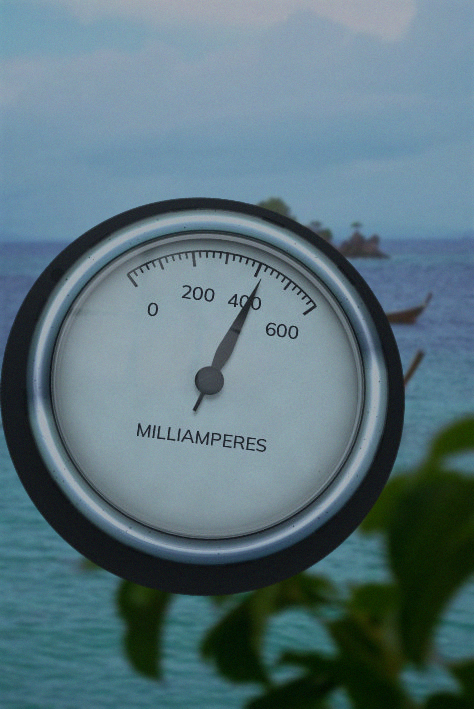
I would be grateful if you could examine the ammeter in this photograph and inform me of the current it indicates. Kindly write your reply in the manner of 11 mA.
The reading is 420 mA
